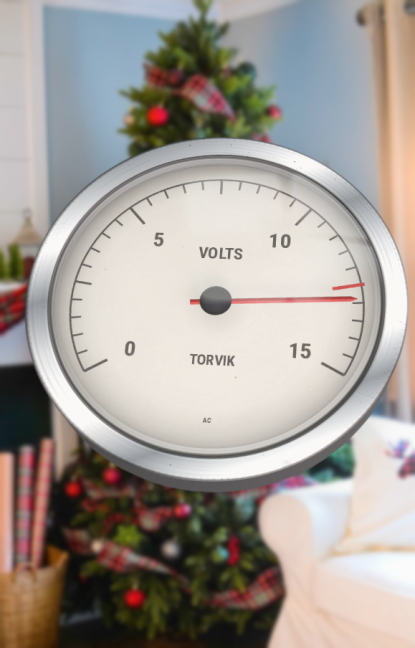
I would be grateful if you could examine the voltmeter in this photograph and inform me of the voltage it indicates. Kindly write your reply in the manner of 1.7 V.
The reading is 13 V
